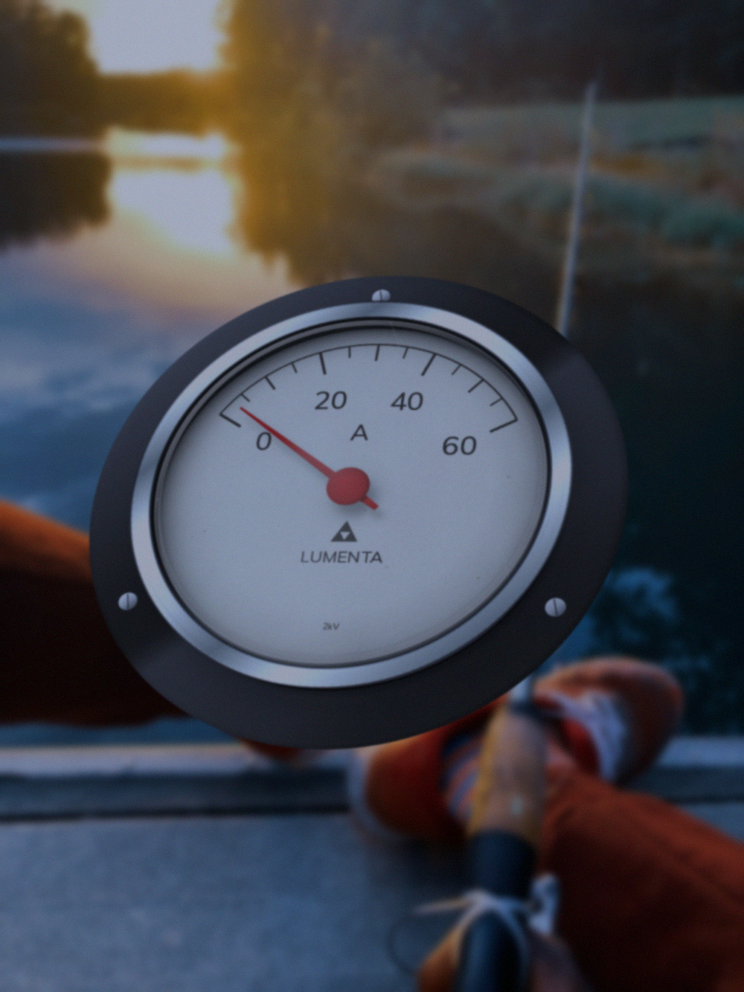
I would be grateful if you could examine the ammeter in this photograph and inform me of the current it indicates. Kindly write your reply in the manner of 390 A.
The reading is 2.5 A
